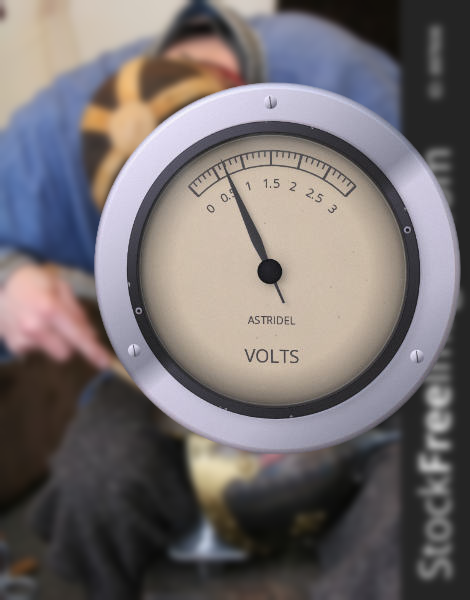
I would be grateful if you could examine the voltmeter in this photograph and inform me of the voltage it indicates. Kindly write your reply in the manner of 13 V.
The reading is 0.7 V
